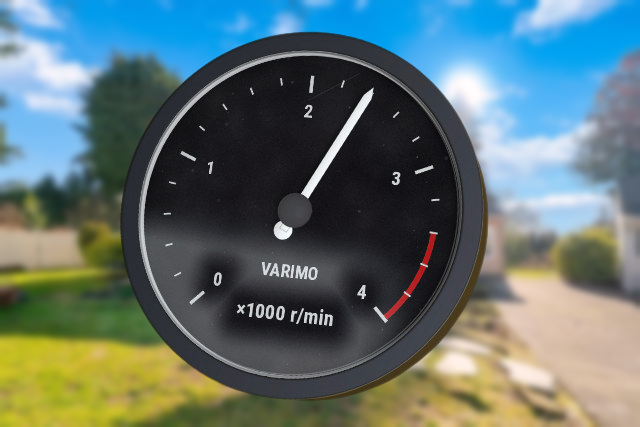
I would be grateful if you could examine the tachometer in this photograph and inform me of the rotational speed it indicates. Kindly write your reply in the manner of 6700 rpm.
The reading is 2400 rpm
